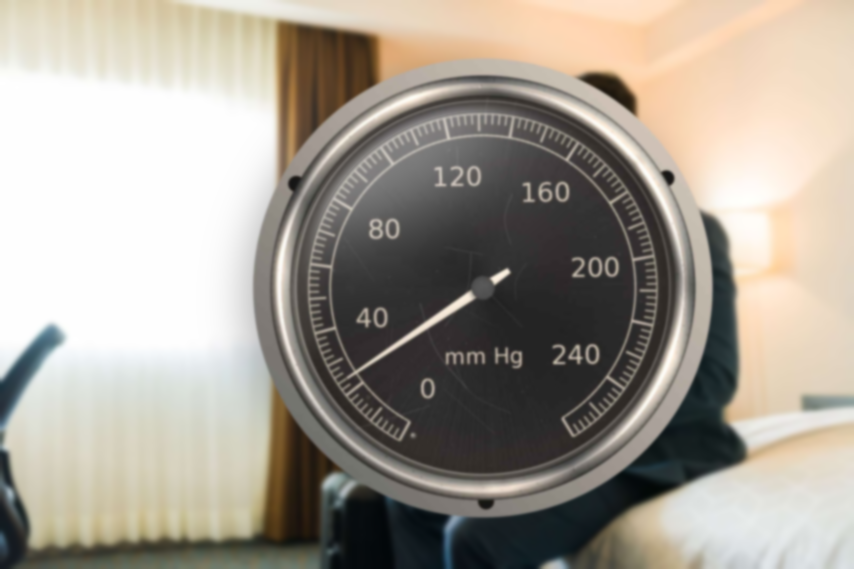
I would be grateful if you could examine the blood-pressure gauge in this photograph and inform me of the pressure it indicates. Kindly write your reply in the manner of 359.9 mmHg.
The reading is 24 mmHg
